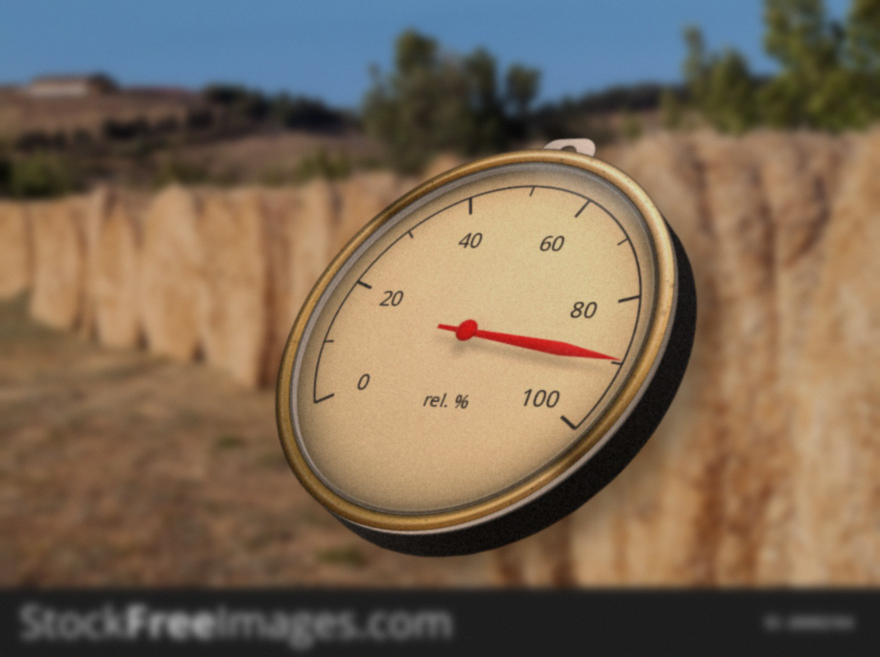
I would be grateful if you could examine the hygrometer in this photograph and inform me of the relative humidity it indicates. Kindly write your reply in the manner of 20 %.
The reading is 90 %
